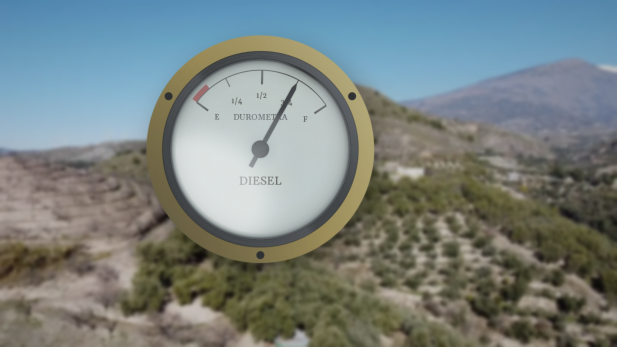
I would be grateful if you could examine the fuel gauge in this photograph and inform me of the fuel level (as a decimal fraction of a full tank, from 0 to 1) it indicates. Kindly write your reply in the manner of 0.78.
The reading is 0.75
